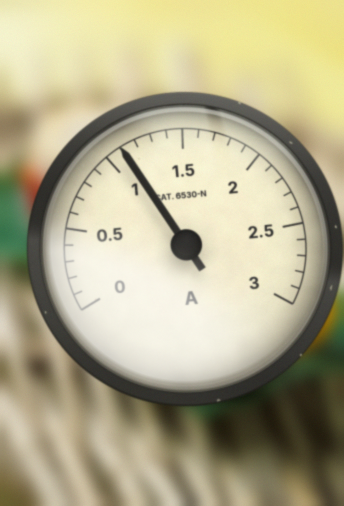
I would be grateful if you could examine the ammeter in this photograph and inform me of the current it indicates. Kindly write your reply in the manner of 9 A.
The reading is 1.1 A
